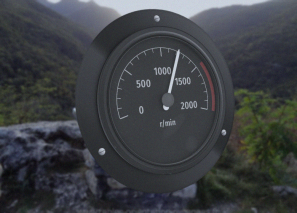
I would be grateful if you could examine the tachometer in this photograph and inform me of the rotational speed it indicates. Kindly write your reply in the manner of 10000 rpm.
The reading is 1200 rpm
